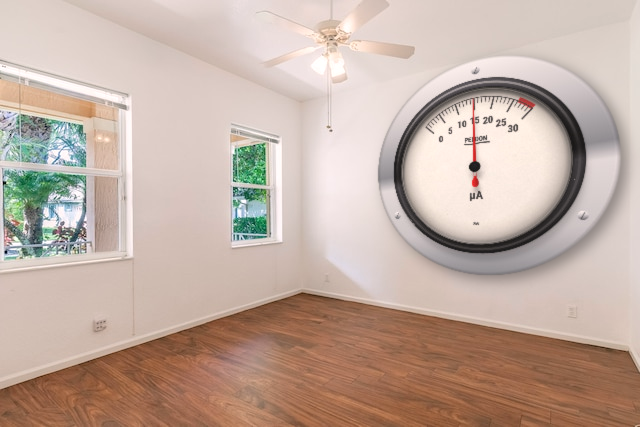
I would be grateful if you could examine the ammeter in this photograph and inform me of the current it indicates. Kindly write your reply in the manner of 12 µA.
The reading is 15 µA
